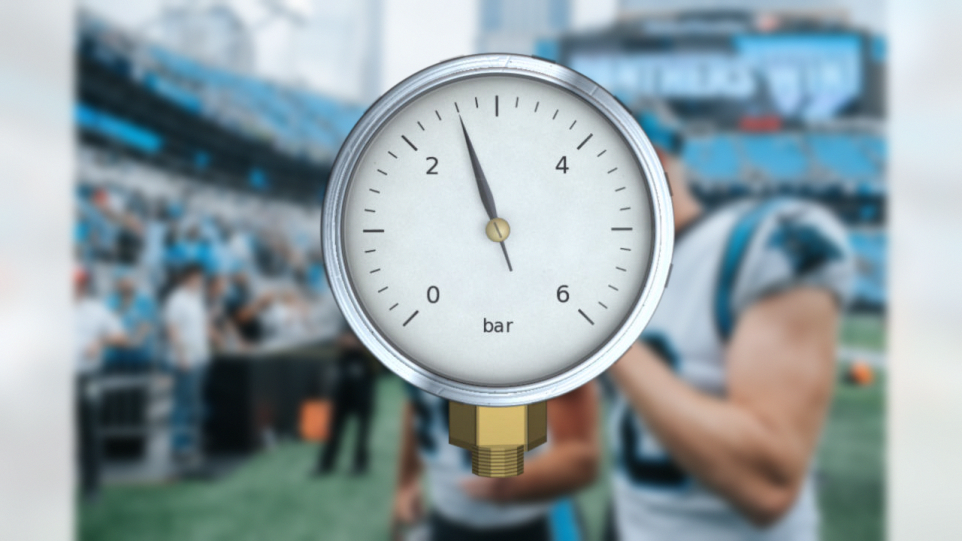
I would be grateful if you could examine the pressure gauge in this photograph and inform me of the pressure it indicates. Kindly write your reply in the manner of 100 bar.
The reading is 2.6 bar
